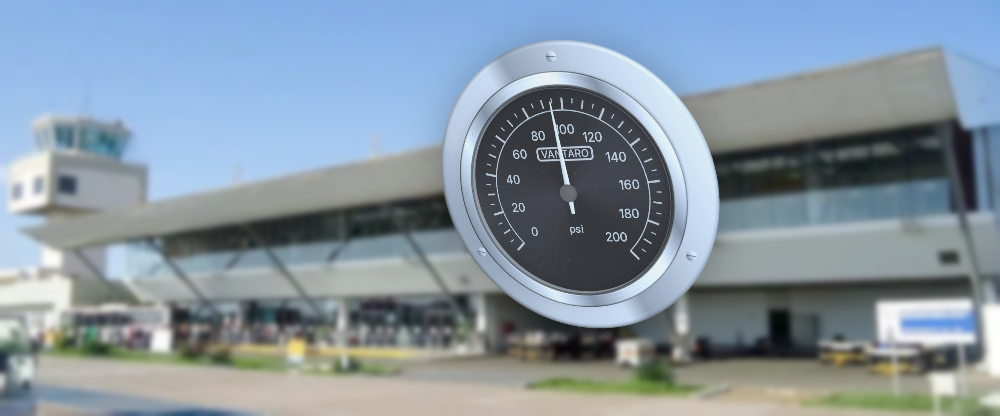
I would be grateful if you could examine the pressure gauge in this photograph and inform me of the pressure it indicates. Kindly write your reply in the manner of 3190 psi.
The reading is 95 psi
